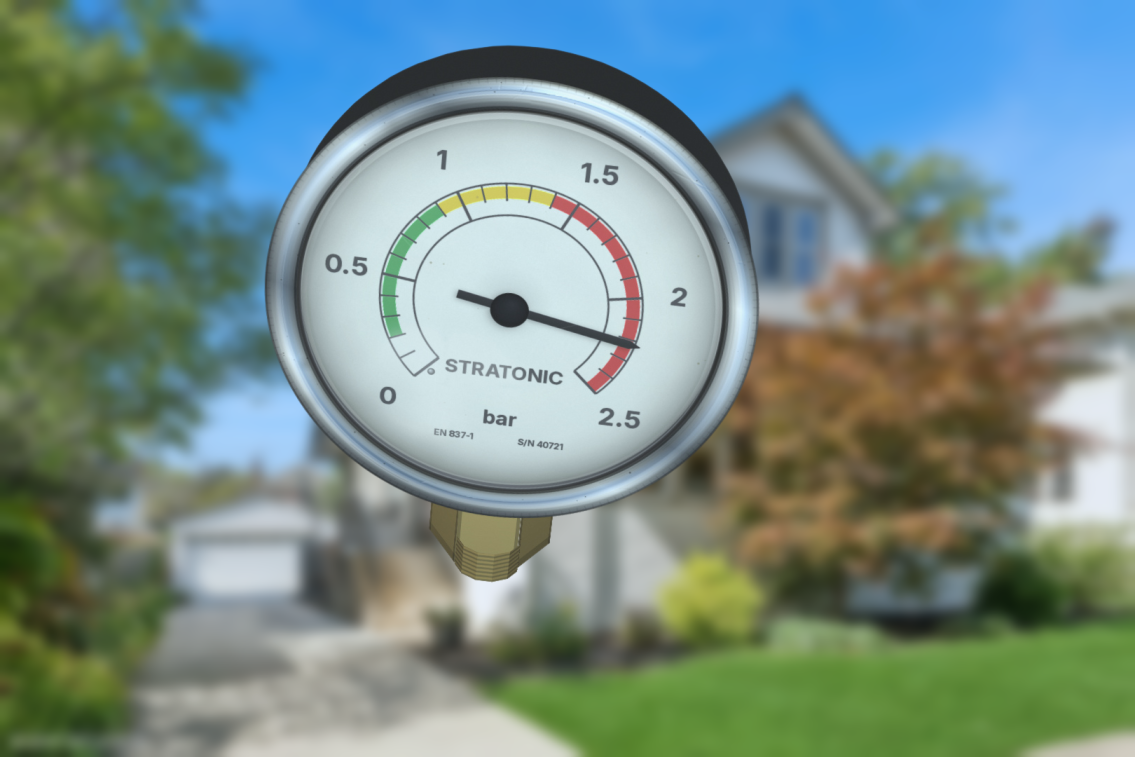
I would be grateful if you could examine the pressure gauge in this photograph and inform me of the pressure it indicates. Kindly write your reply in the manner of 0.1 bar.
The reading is 2.2 bar
